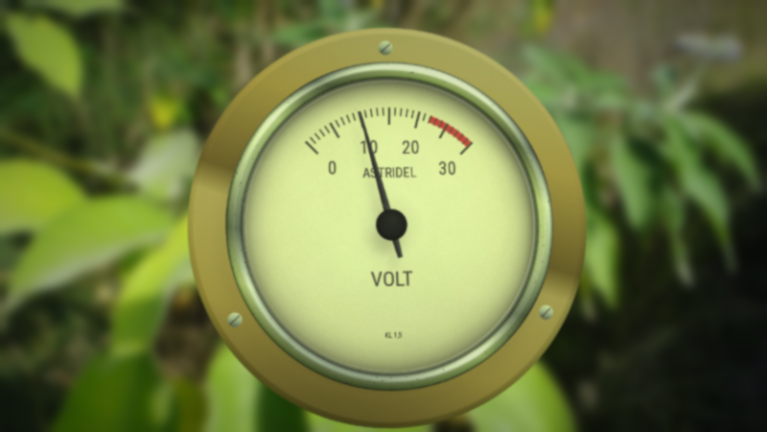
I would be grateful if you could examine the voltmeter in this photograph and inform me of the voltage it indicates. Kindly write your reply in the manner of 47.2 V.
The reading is 10 V
